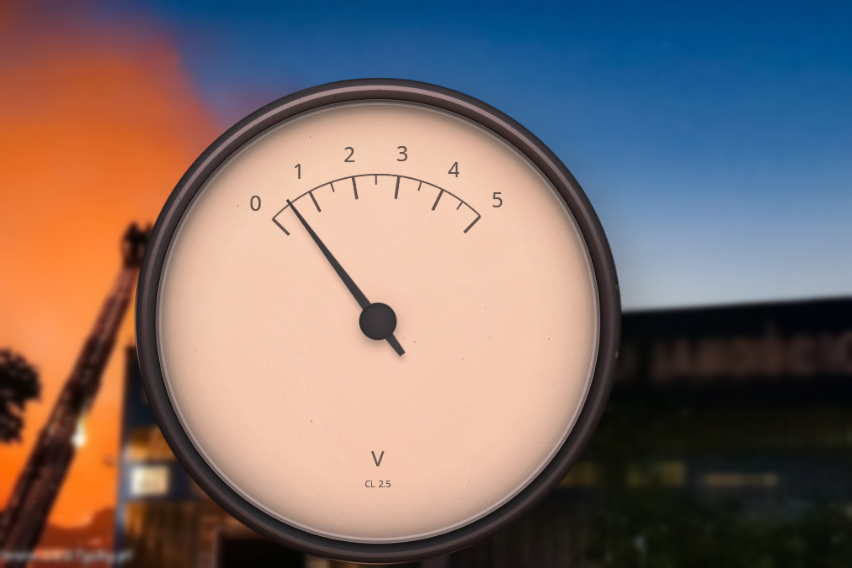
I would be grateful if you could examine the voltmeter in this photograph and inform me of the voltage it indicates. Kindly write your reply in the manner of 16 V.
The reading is 0.5 V
